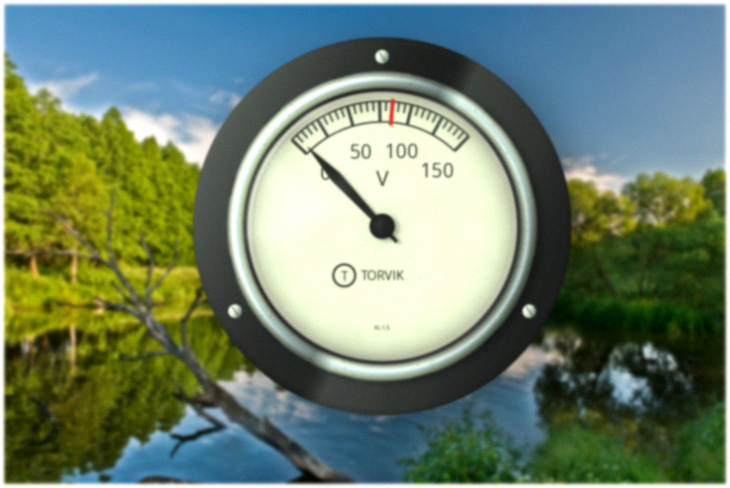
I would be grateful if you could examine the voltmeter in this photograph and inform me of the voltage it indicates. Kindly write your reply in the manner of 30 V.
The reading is 5 V
